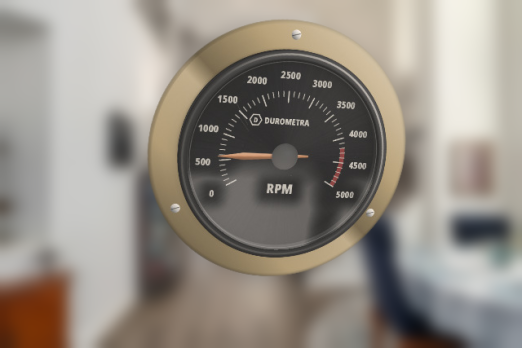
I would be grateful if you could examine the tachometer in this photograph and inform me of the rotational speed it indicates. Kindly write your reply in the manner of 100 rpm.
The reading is 600 rpm
